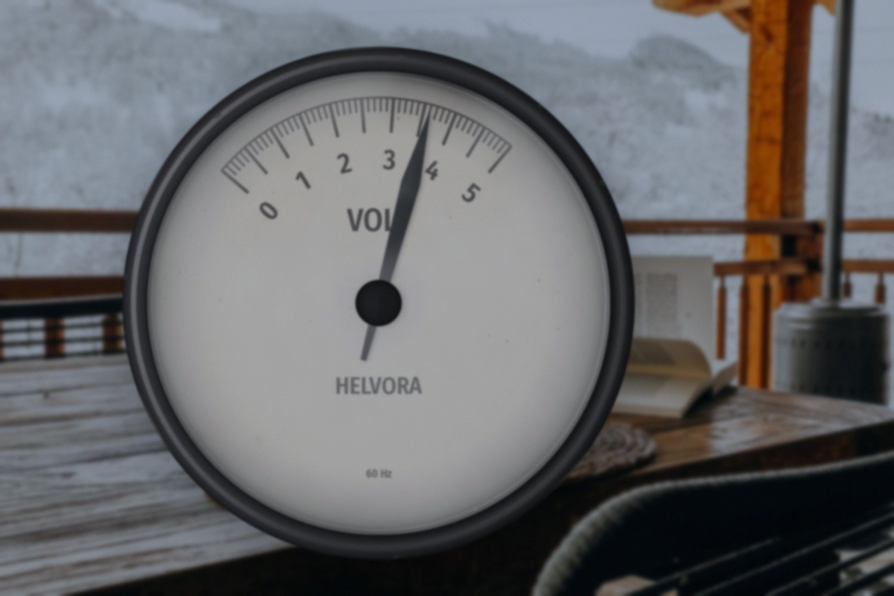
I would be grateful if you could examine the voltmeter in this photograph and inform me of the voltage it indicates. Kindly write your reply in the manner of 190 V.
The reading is 3.6 V
